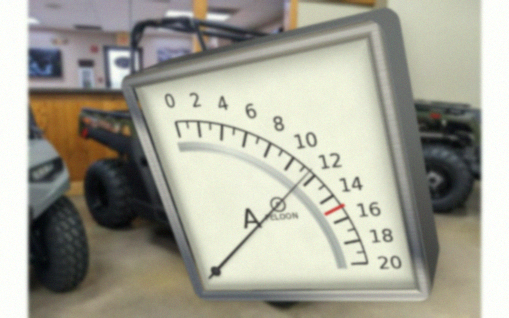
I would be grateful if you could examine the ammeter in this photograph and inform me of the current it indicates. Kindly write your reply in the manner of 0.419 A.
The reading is 11.5 A
